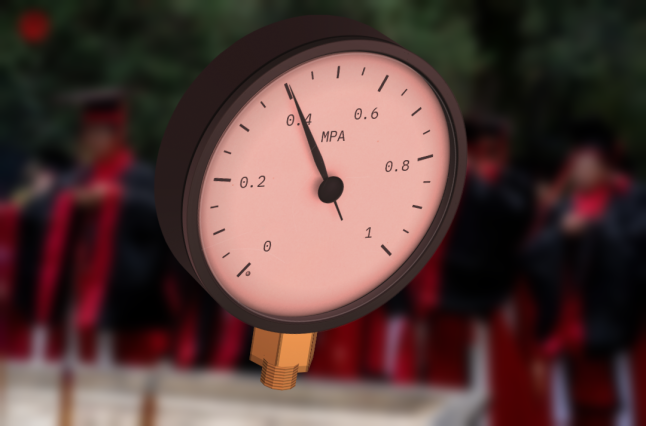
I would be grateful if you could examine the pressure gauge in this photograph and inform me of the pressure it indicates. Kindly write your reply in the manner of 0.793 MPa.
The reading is 0.4 MPa
